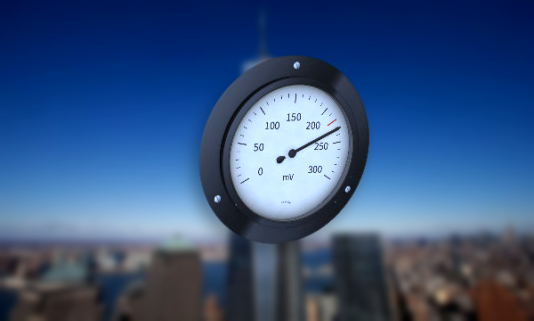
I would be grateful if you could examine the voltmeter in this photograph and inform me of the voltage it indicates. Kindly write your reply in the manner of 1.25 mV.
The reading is 230 mV
